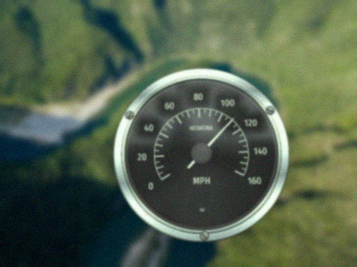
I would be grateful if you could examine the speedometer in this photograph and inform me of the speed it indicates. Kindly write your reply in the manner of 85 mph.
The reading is 110 mph
